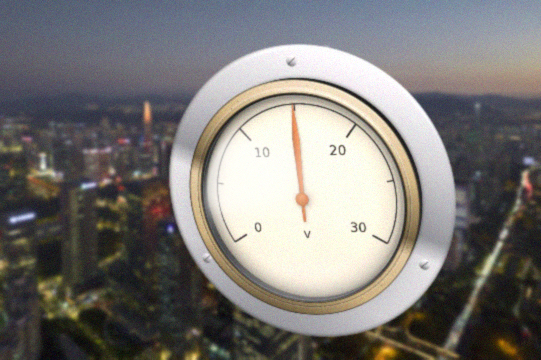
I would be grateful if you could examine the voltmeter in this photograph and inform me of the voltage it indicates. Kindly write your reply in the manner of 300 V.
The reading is 15 V
